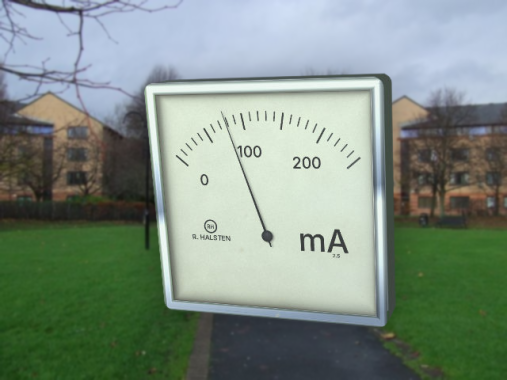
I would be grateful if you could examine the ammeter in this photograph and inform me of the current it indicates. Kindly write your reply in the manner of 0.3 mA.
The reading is 80 mA
